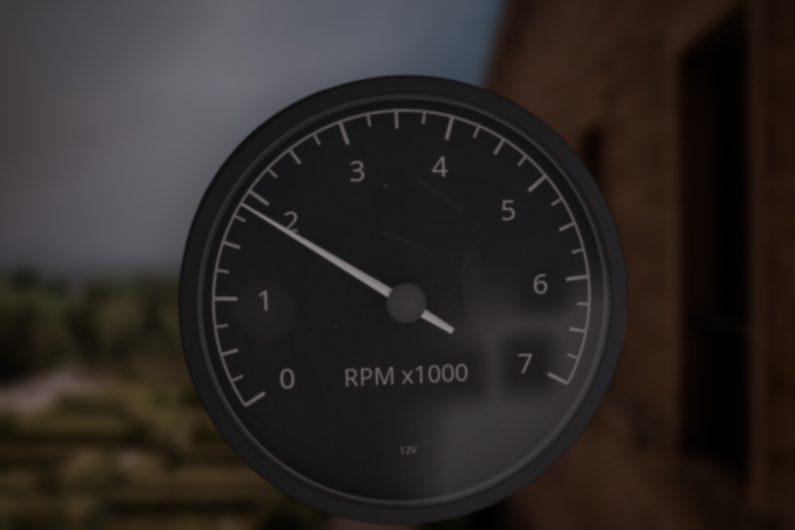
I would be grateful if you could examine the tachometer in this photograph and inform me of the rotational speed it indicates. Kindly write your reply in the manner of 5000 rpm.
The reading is 1875 rpm
